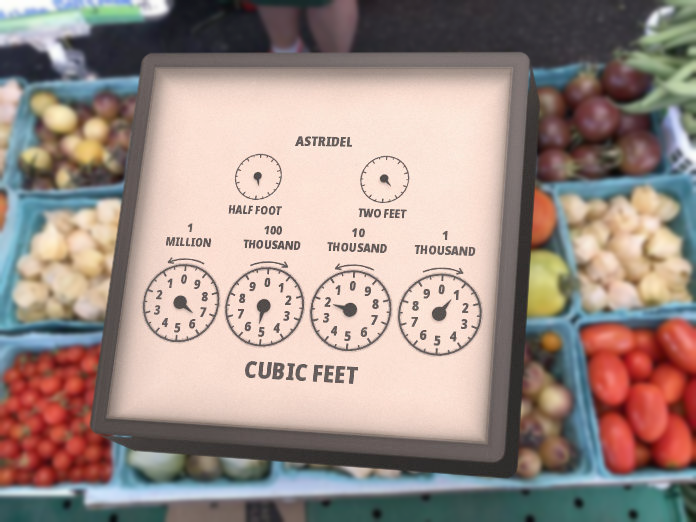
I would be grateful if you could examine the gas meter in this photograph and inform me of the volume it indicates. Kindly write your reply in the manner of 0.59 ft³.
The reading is 652100 ft³
